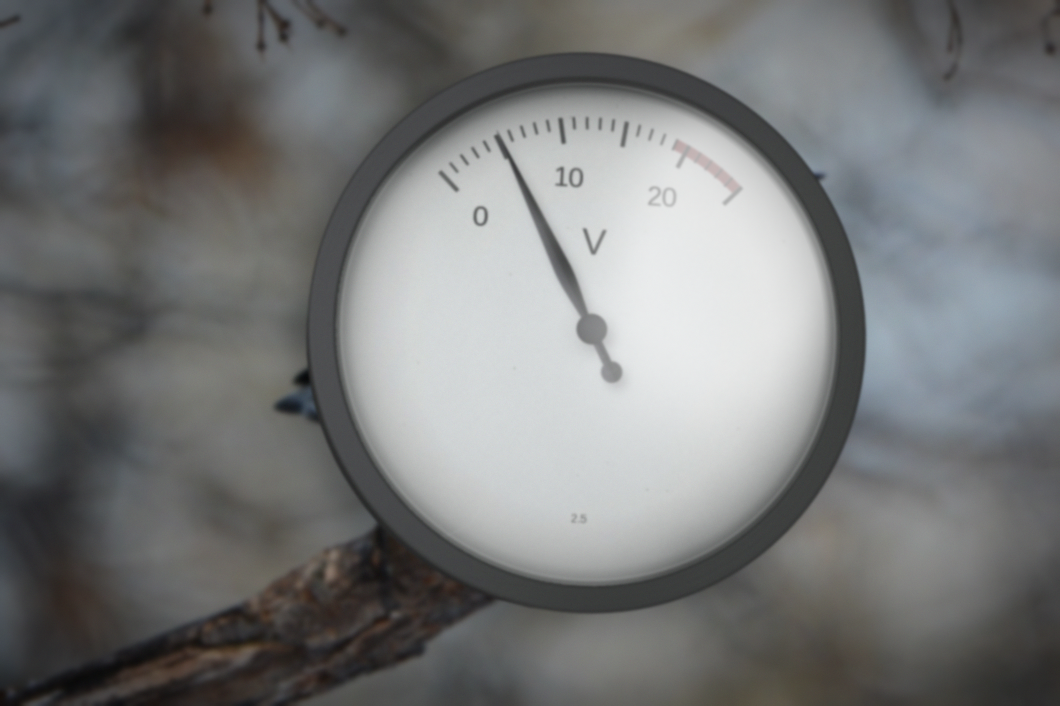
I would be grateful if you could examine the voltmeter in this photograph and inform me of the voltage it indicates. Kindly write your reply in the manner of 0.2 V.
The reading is 5 V
